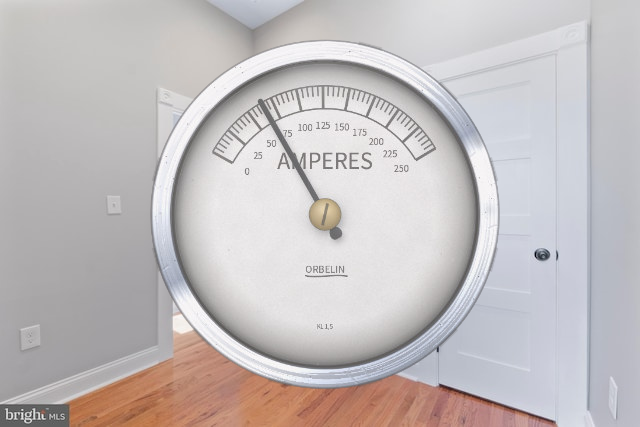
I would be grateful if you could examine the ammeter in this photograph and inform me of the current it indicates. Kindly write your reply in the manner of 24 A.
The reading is 65 A
